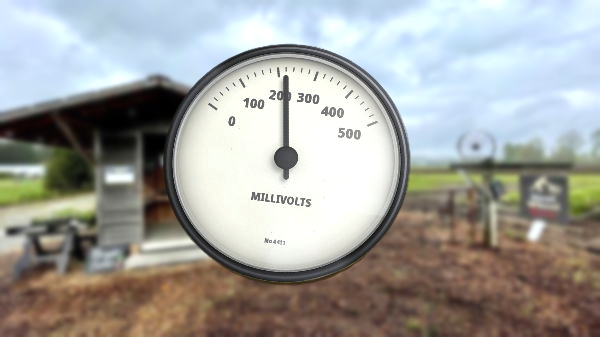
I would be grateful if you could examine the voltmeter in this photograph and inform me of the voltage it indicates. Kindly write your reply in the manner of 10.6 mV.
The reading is 220 mV
